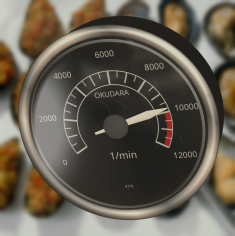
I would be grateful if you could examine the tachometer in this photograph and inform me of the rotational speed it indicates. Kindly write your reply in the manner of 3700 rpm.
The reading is 9750 rpm
